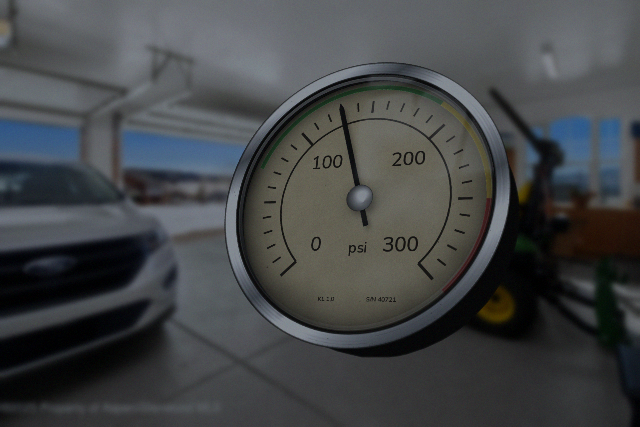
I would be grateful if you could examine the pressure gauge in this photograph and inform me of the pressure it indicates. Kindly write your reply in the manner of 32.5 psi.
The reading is 130 psi
